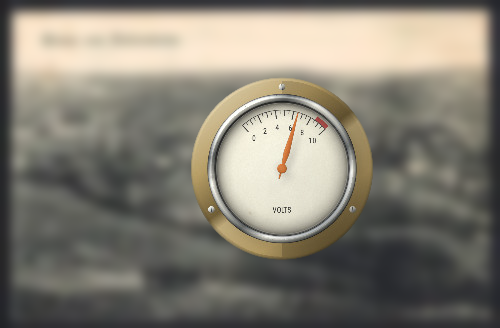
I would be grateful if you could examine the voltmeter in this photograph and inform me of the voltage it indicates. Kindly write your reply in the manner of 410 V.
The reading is 6.5 V
